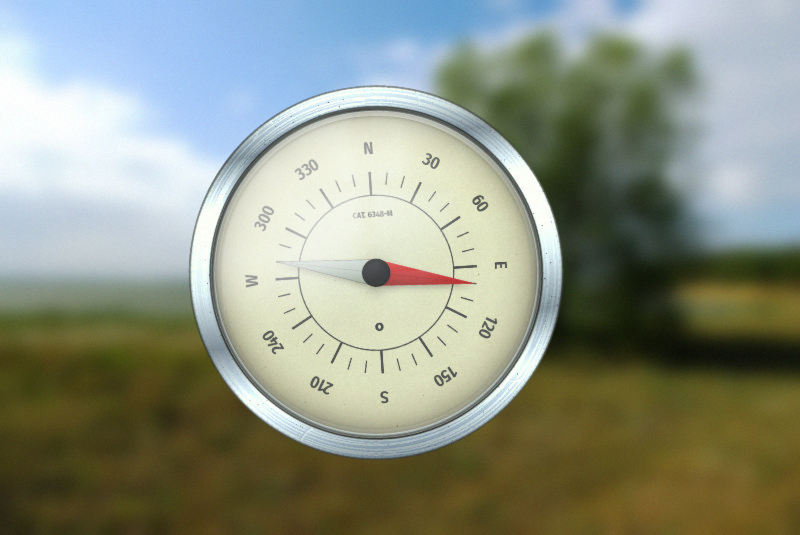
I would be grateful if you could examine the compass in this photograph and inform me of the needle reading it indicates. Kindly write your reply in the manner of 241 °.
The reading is 100 °
